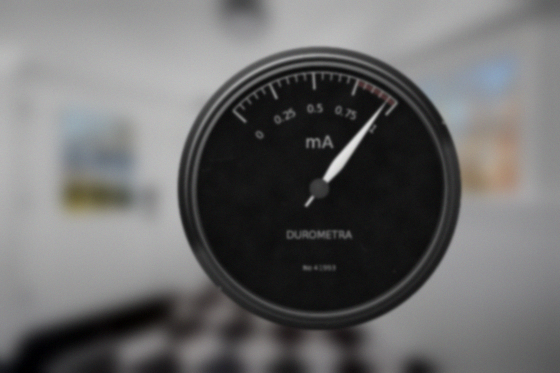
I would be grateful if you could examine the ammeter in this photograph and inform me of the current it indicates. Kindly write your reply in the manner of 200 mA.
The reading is 0.95 mA
